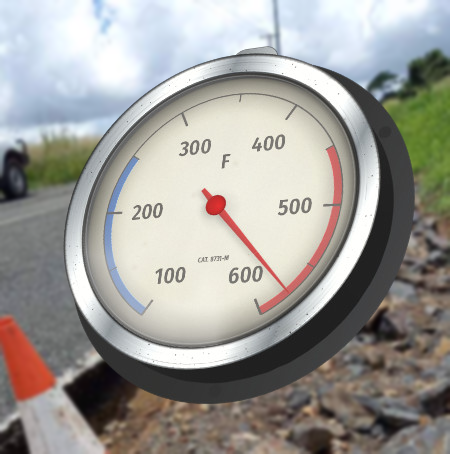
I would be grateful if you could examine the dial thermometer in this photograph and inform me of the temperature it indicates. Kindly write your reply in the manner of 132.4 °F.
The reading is 575 °F
